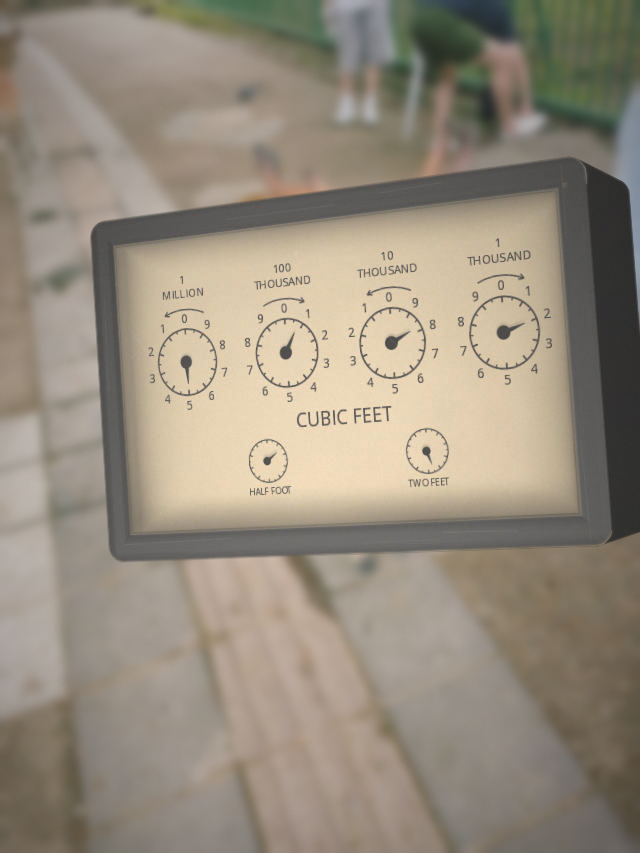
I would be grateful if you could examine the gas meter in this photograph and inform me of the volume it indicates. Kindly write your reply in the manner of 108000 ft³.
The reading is 508200 ft³
